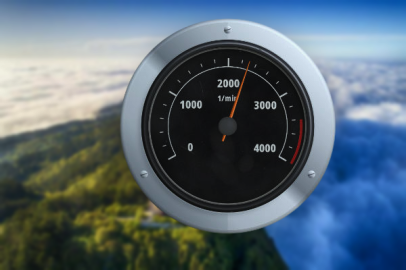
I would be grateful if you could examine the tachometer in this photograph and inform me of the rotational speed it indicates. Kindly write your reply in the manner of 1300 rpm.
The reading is 2300 rpm
